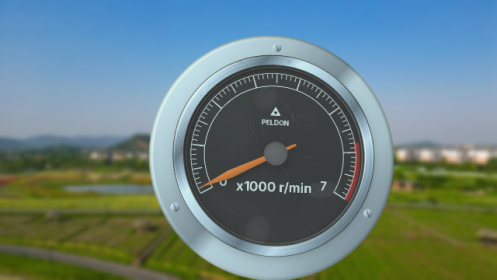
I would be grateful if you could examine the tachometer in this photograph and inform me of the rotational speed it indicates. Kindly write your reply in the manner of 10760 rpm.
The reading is 100 rpm
